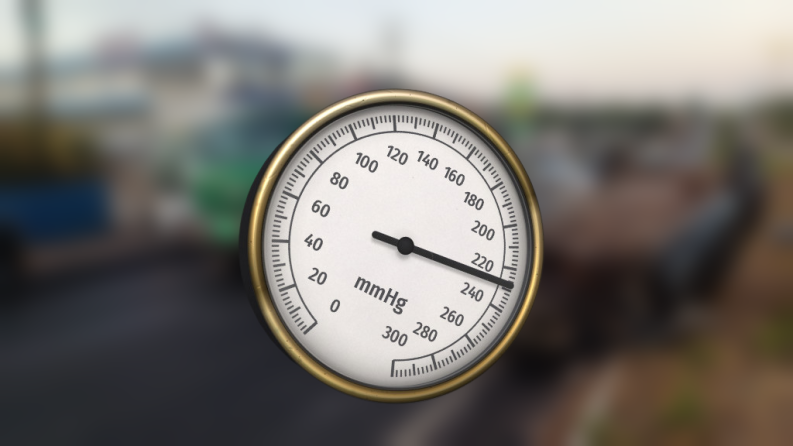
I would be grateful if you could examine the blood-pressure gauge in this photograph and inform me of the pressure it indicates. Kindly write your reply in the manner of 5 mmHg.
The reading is 228 mmHg
